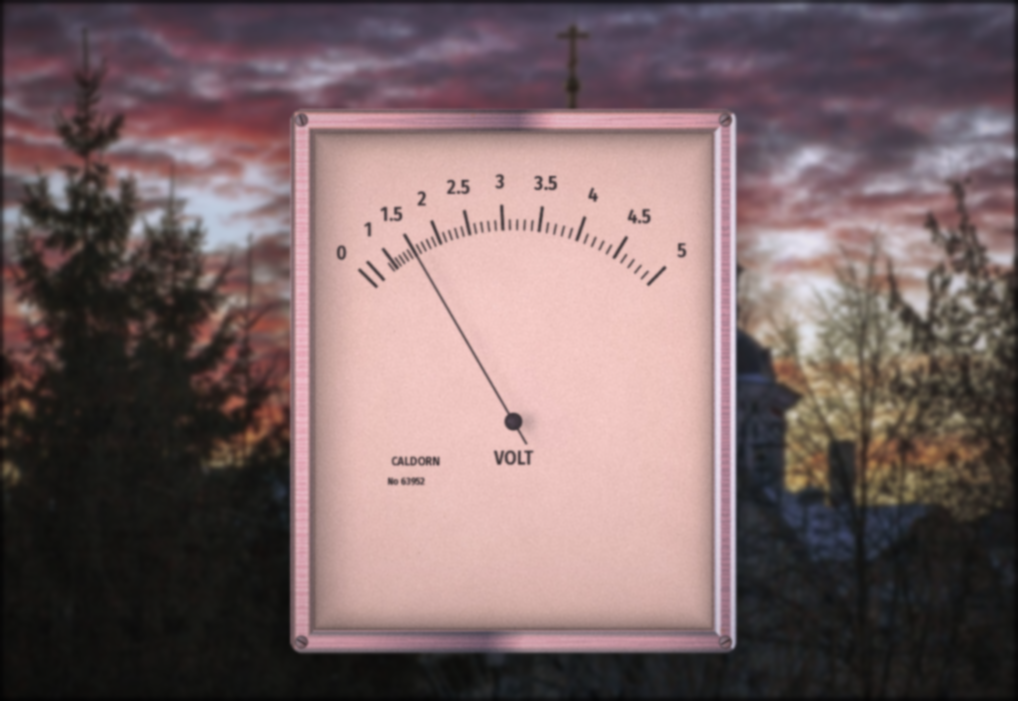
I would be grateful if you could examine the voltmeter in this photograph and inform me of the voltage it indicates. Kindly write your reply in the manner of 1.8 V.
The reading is 1.5 V
